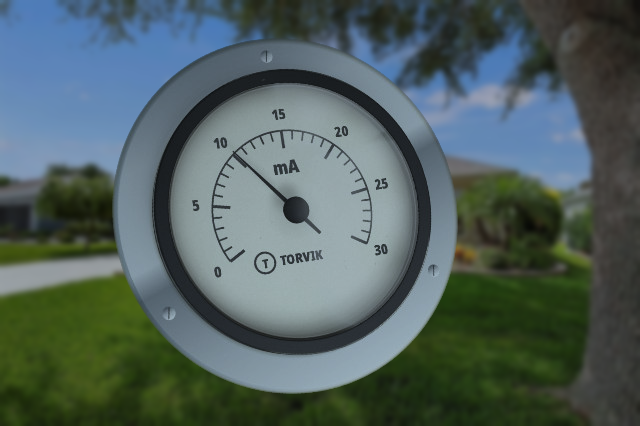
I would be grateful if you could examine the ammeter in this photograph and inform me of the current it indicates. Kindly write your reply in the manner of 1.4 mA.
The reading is 10 mA
